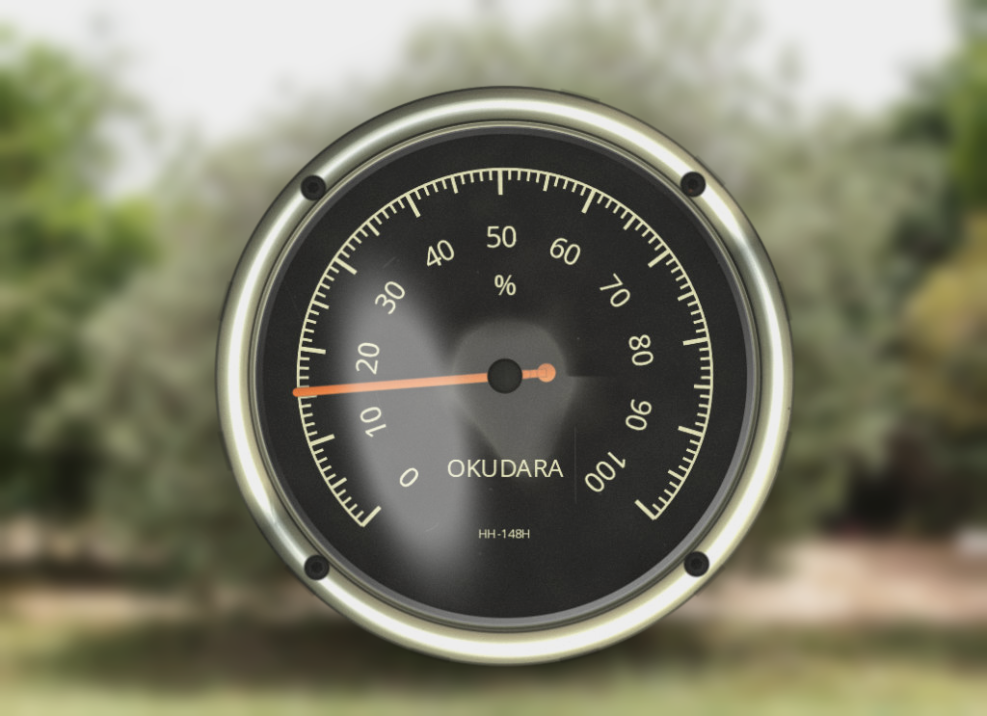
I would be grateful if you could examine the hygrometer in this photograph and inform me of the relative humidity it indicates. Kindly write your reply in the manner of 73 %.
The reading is 15.5 %
